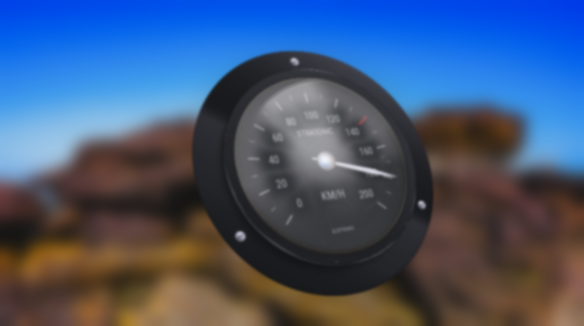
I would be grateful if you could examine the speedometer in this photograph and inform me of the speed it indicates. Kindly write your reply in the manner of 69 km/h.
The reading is 180 km/h
